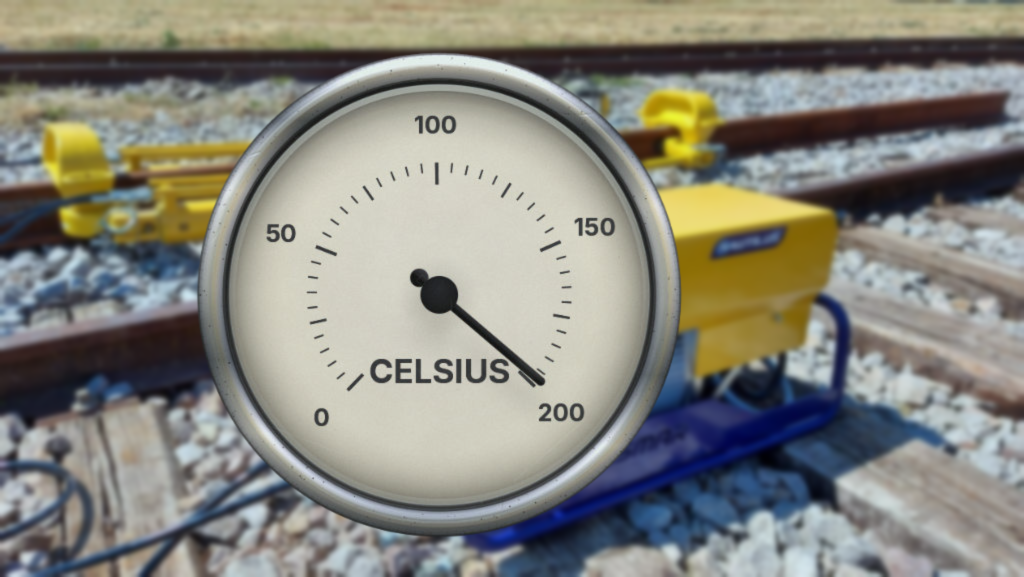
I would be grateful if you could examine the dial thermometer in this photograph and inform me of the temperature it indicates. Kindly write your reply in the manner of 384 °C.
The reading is 197.5 °C
